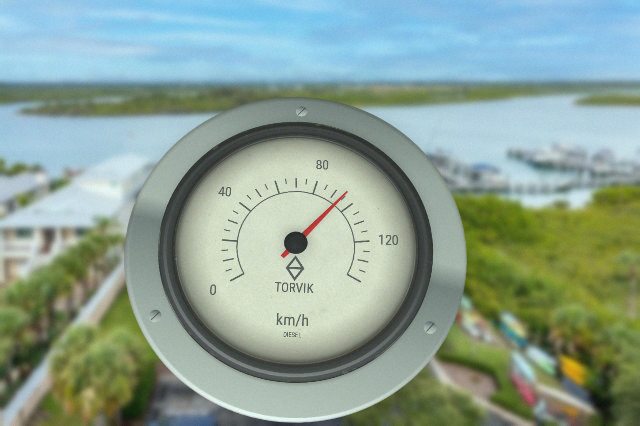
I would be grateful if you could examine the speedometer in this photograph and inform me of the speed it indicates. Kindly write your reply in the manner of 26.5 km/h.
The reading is 95 km/h
